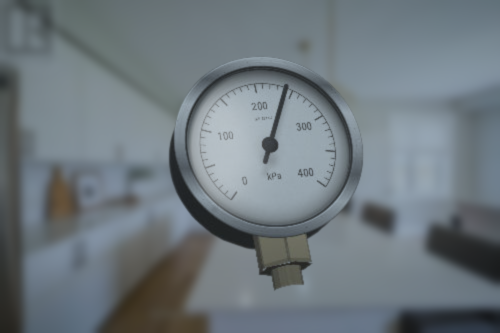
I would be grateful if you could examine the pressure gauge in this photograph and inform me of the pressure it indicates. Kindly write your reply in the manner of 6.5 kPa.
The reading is 240 kPa
